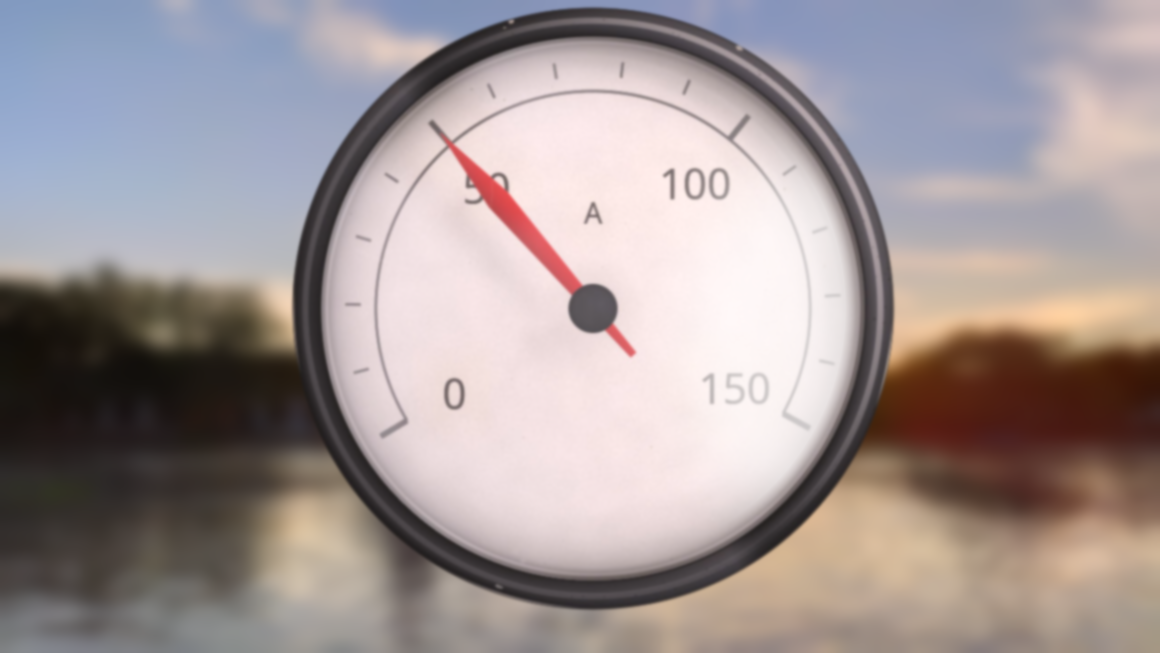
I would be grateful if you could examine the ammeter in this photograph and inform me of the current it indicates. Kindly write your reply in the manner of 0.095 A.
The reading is 50 A
